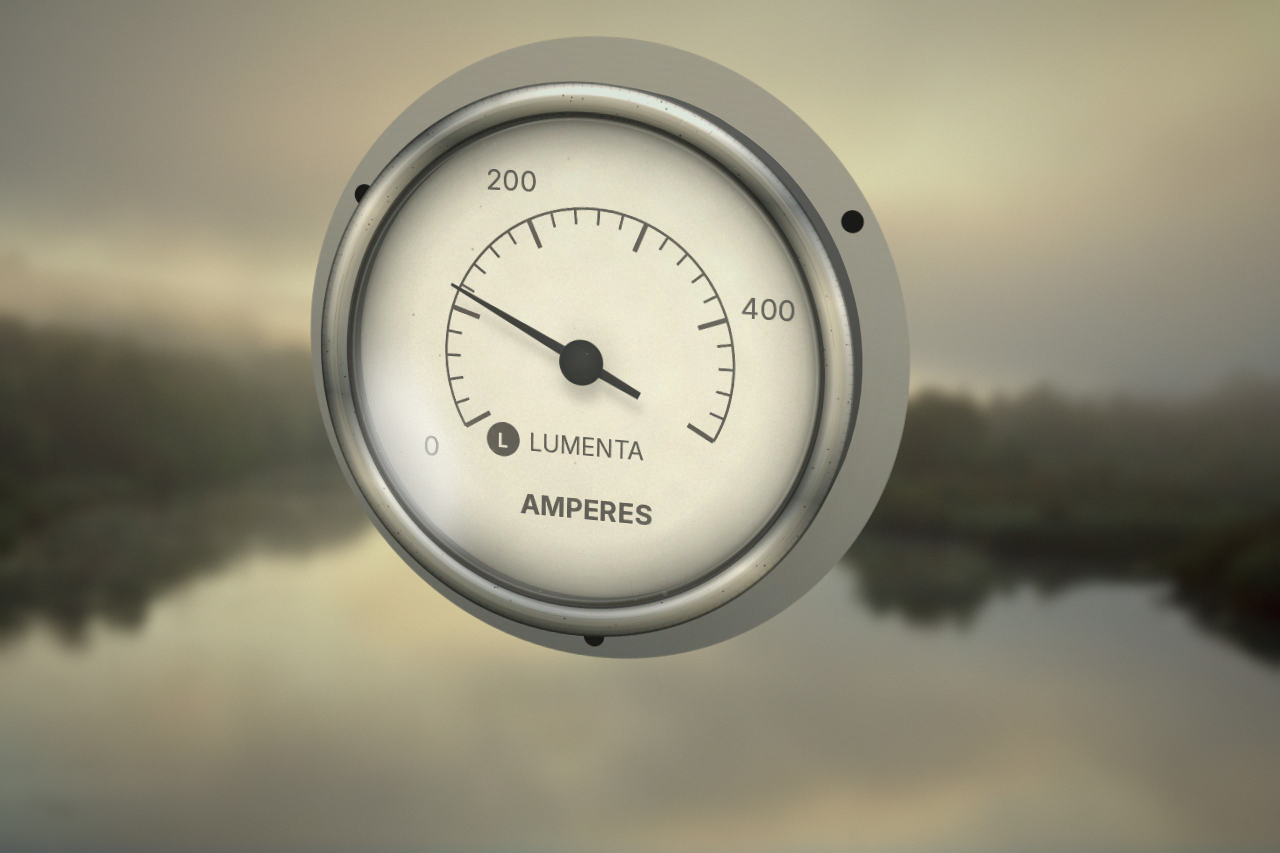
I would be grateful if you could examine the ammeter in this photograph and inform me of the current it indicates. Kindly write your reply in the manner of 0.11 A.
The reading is 120 A
